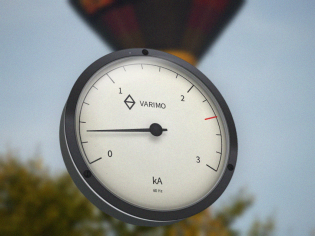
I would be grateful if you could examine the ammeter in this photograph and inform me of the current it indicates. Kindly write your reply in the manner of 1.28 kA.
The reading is 0.3 kA
